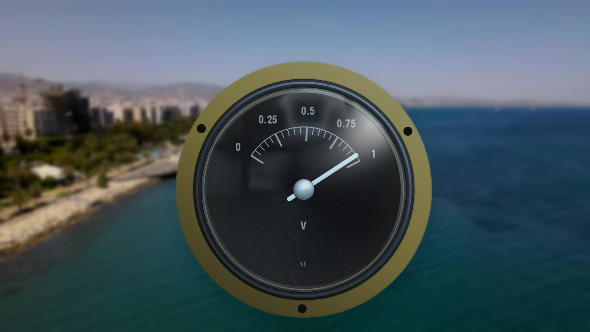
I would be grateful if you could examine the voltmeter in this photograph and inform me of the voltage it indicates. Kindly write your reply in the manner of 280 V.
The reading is 0.95 V
